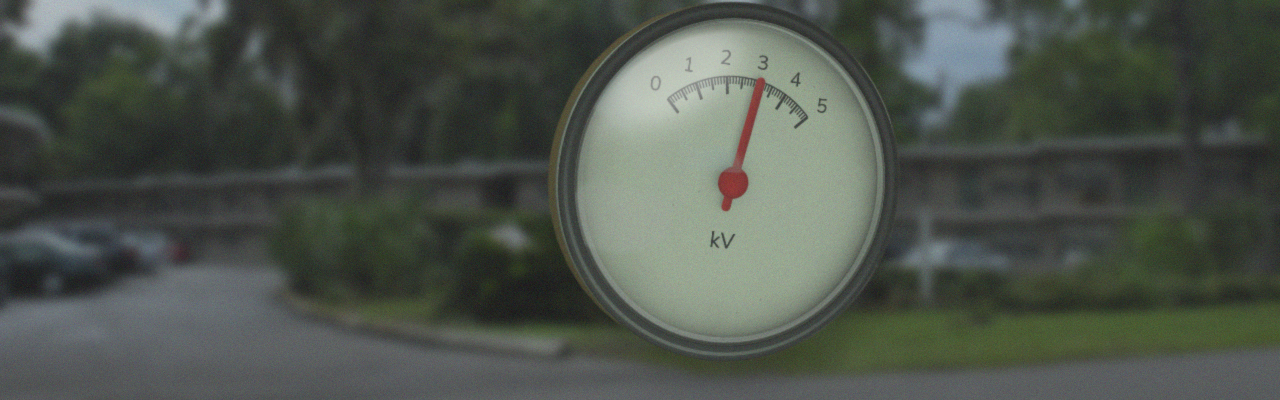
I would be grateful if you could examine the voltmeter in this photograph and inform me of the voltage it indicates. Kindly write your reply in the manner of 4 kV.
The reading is 3 kV
